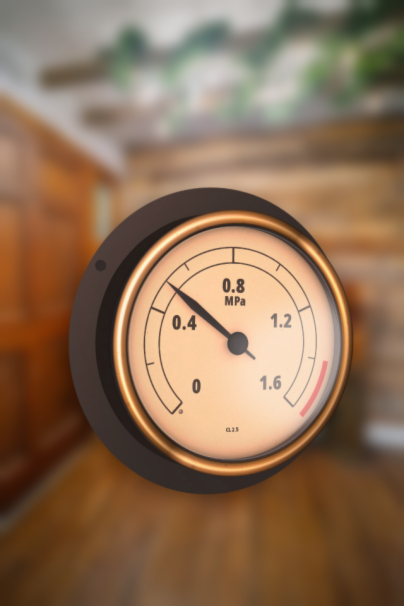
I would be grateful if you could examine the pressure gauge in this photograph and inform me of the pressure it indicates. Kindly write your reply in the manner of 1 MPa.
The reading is 0.5 MPa
